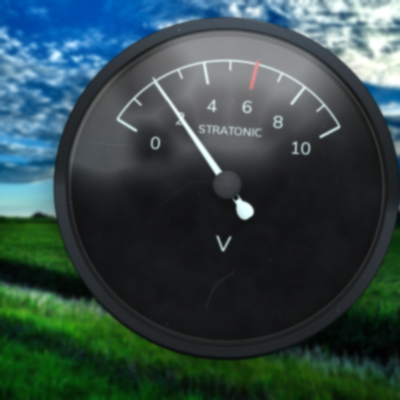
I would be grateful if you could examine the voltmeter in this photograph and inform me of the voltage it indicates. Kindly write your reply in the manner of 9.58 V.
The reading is 2 V
